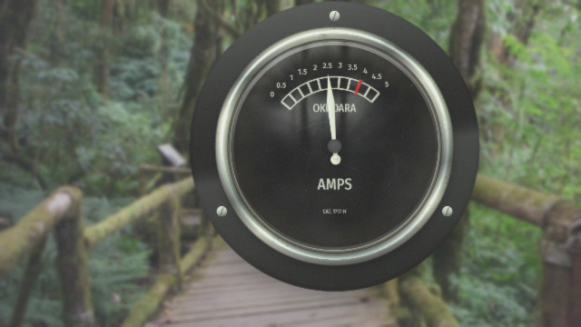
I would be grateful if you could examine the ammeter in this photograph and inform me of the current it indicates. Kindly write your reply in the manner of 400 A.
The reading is 2.5 A
